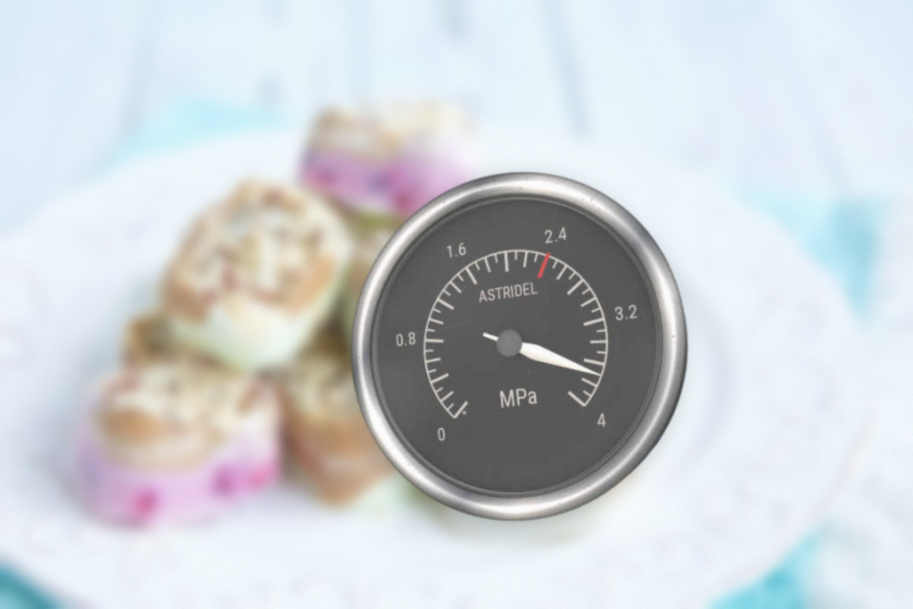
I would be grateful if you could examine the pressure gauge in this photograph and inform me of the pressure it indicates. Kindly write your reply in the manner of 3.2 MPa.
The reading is 3.7 MPa
